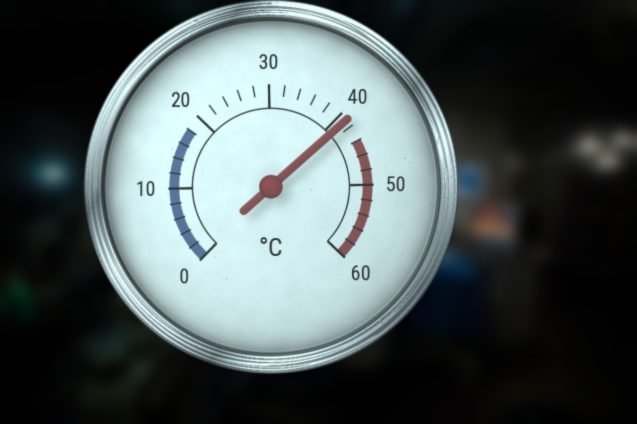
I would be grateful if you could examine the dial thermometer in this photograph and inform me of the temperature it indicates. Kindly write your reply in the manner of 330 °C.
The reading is 41 °C
